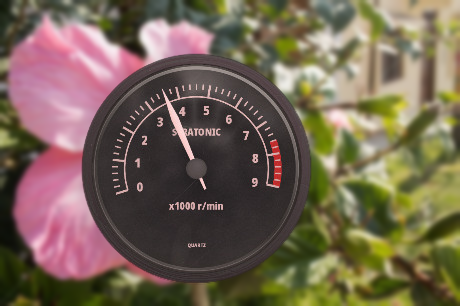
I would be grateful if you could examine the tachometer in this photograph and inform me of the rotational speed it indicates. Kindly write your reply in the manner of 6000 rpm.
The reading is 3600 rpm
